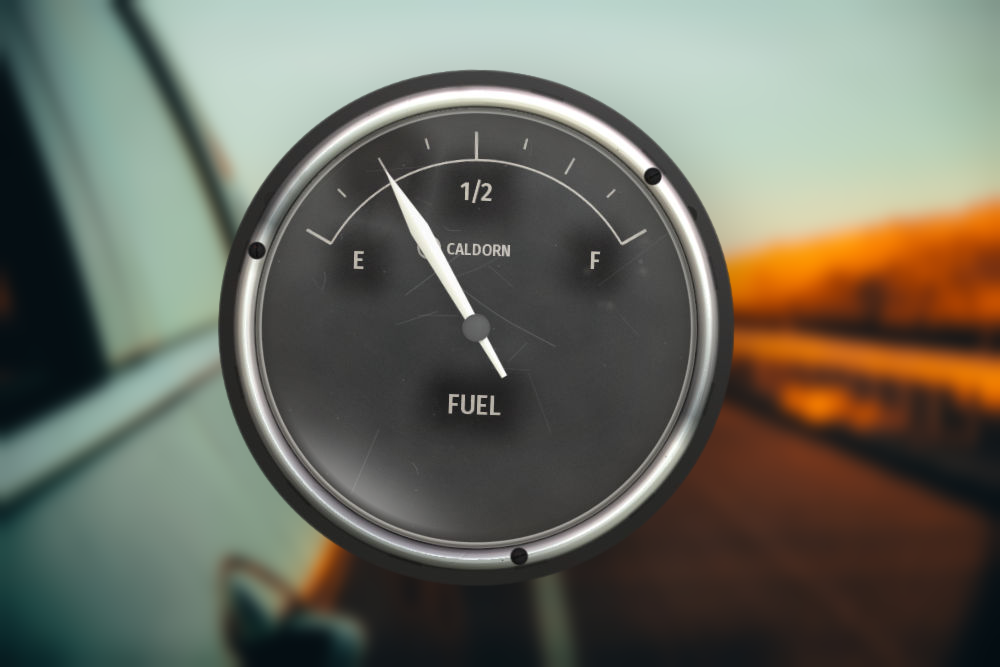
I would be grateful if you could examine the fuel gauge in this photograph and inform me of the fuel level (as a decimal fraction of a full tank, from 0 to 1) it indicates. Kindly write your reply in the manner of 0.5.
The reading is 0.25
